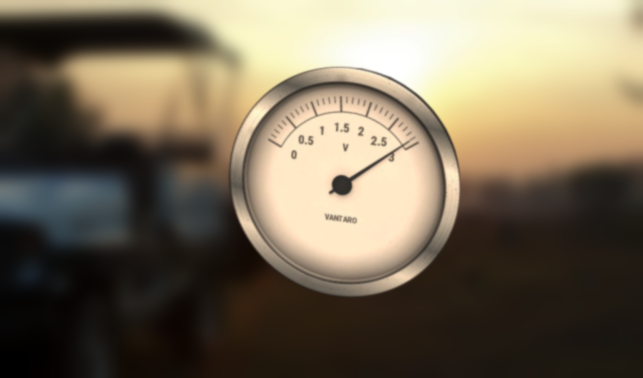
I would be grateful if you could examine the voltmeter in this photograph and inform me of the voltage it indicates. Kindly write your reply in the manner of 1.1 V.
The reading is 2.9 V
